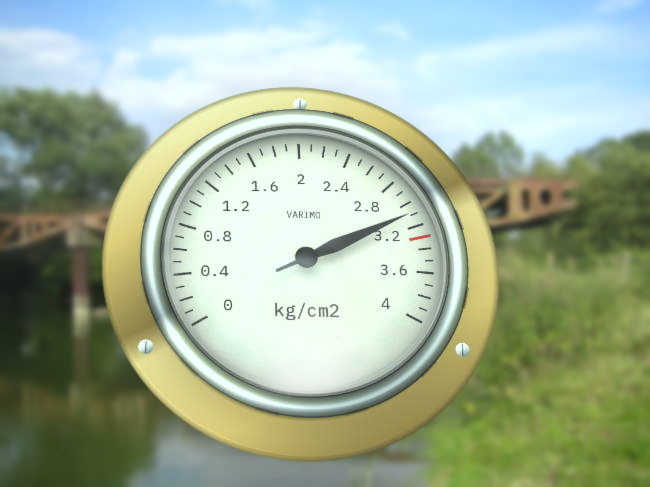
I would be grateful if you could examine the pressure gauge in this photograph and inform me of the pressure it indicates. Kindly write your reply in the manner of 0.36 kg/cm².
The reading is 3.1 kg/cm²
